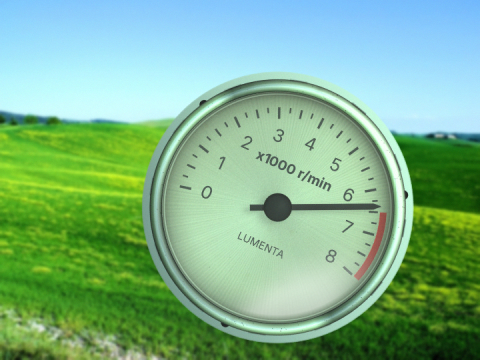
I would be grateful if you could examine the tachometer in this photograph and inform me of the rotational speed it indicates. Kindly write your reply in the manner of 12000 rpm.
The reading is 6375 rpm
